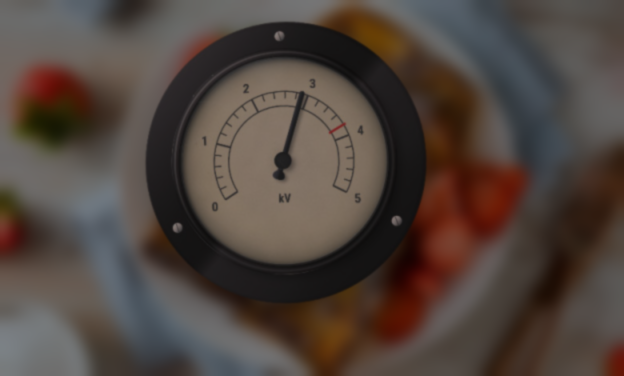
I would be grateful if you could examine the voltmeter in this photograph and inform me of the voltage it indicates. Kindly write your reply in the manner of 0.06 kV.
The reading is 2.9 kV
